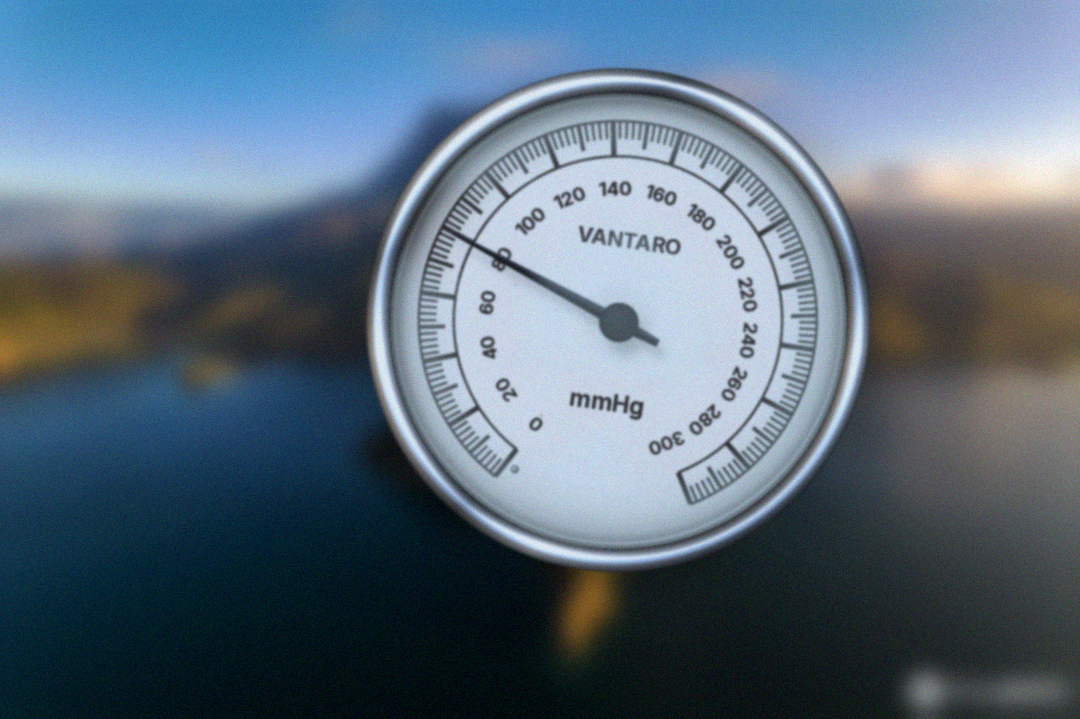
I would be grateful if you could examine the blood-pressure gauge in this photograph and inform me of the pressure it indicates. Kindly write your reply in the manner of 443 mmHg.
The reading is 80 mmHg
